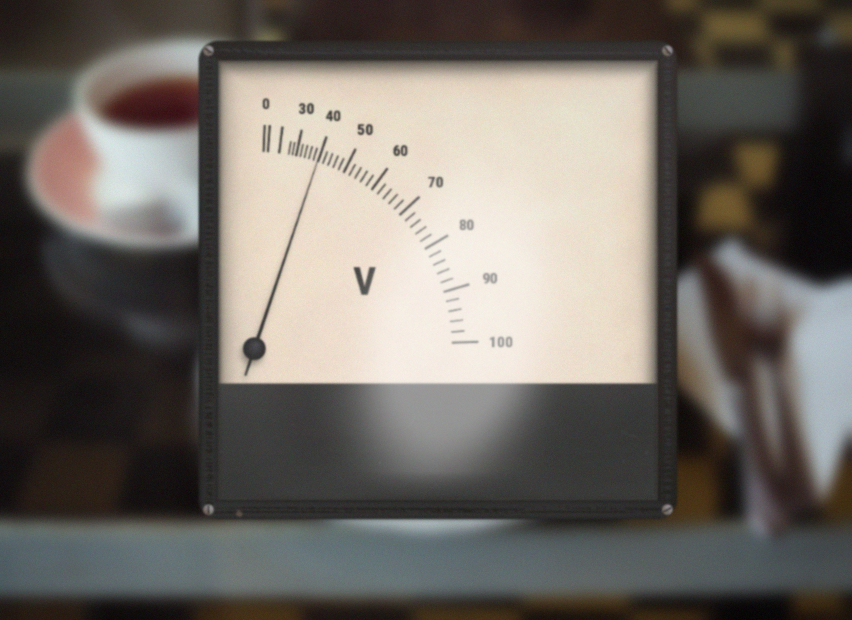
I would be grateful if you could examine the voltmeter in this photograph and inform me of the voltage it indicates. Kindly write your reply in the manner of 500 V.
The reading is 40 V
